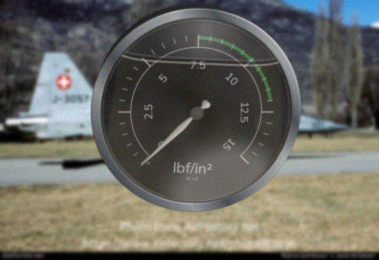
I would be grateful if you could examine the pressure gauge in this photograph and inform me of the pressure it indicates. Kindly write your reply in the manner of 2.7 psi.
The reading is 0 psi
